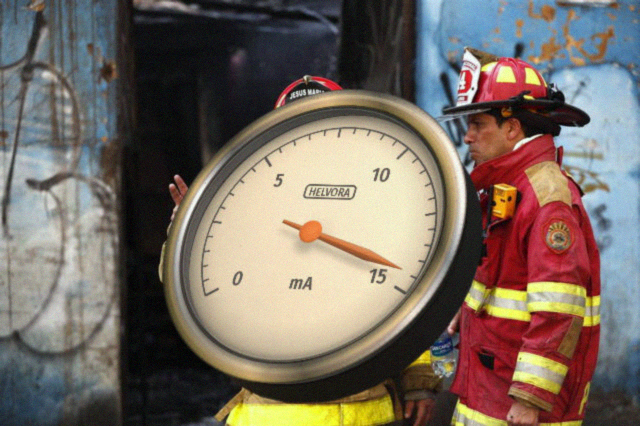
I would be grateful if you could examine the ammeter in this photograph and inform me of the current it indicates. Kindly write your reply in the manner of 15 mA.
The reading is 14.5 mA
